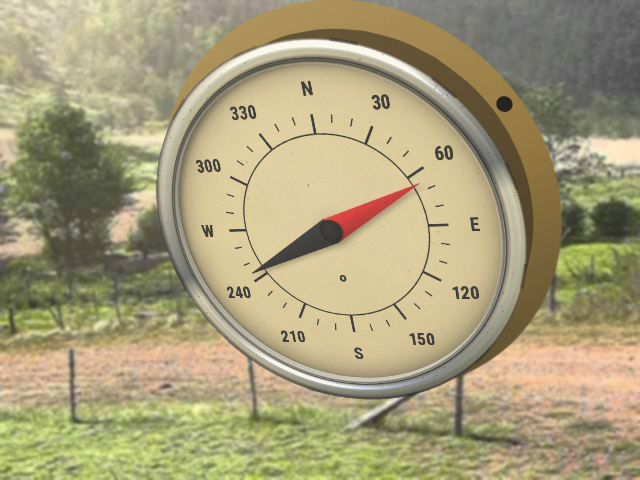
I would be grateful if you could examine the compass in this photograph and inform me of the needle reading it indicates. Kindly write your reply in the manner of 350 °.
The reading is 65 °
